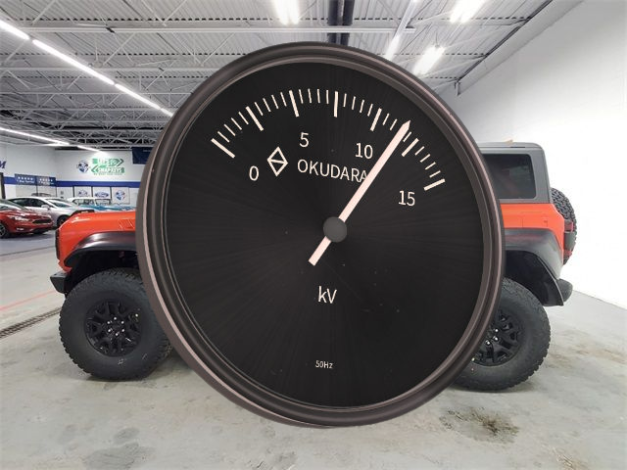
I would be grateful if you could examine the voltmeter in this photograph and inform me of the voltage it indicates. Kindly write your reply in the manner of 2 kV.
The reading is 11.5 kV
